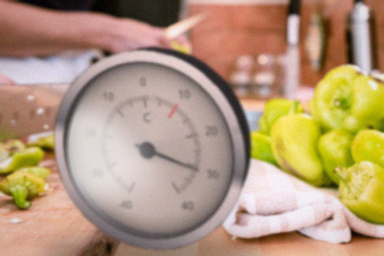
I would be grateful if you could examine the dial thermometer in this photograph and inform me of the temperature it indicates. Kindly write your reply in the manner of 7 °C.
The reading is 30 °C
